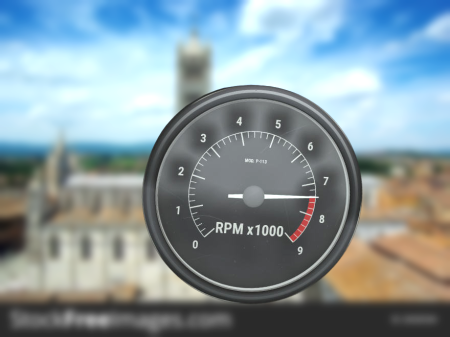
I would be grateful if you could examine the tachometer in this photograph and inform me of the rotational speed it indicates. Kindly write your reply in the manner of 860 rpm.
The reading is 7400 rpm
